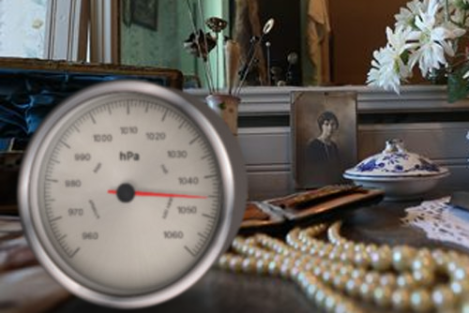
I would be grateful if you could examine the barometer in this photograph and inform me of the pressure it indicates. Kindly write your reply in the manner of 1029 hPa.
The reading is 1045 hPa
